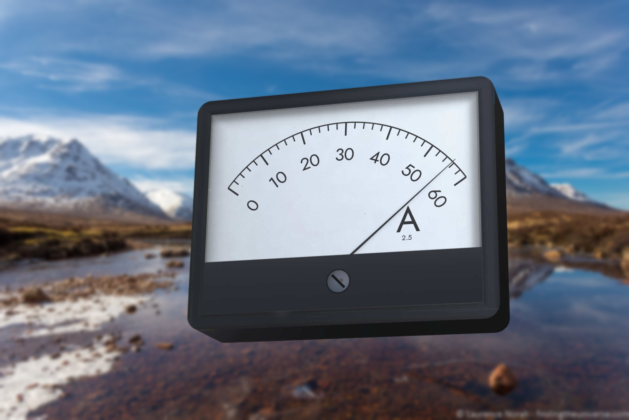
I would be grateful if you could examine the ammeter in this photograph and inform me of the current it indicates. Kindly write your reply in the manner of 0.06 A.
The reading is 56 A
